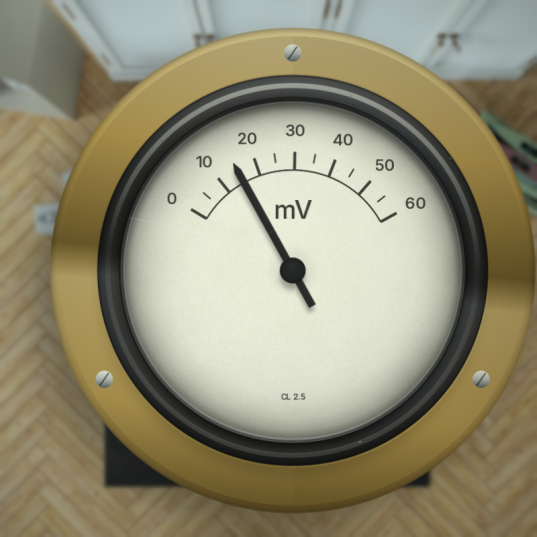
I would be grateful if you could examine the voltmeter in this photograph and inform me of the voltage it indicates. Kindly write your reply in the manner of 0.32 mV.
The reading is 15 mV
